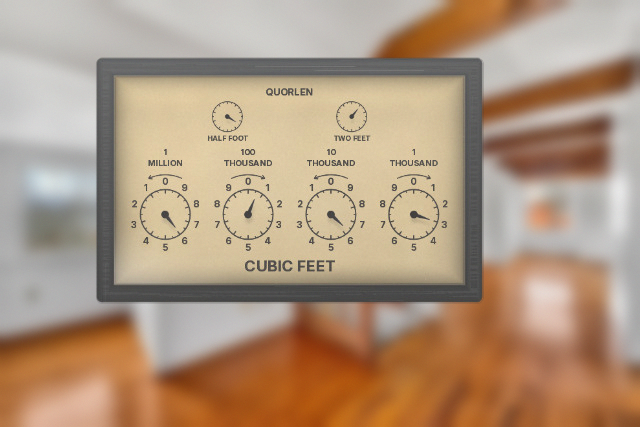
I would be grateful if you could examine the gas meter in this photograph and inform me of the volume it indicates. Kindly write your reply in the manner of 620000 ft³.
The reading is 606300 ft³
